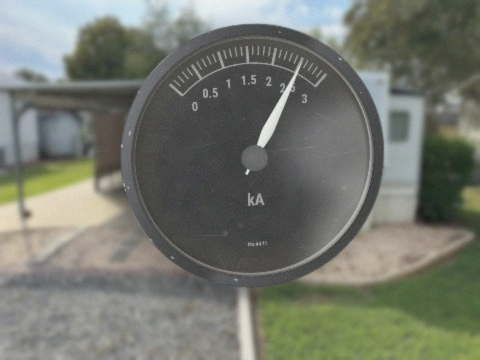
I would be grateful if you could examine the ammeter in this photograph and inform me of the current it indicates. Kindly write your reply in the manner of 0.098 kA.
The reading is 2.5 kA
